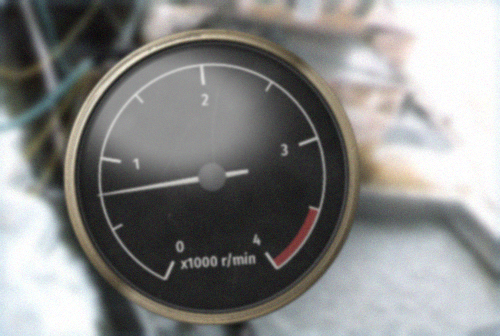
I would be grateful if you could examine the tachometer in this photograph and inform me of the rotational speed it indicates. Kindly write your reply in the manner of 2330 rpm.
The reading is 750 rpm
